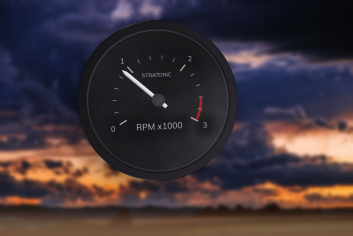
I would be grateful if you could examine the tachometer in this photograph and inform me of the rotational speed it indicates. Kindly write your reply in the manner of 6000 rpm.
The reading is 900 rpm
